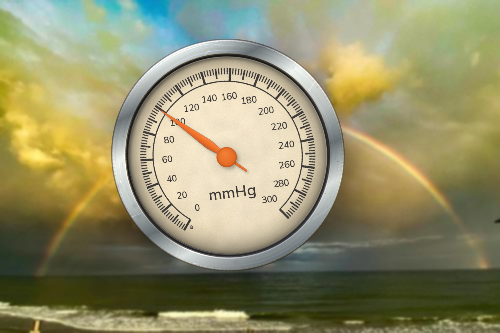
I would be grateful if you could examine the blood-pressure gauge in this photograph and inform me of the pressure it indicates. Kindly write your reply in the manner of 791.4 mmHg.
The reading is 100 mmHg
